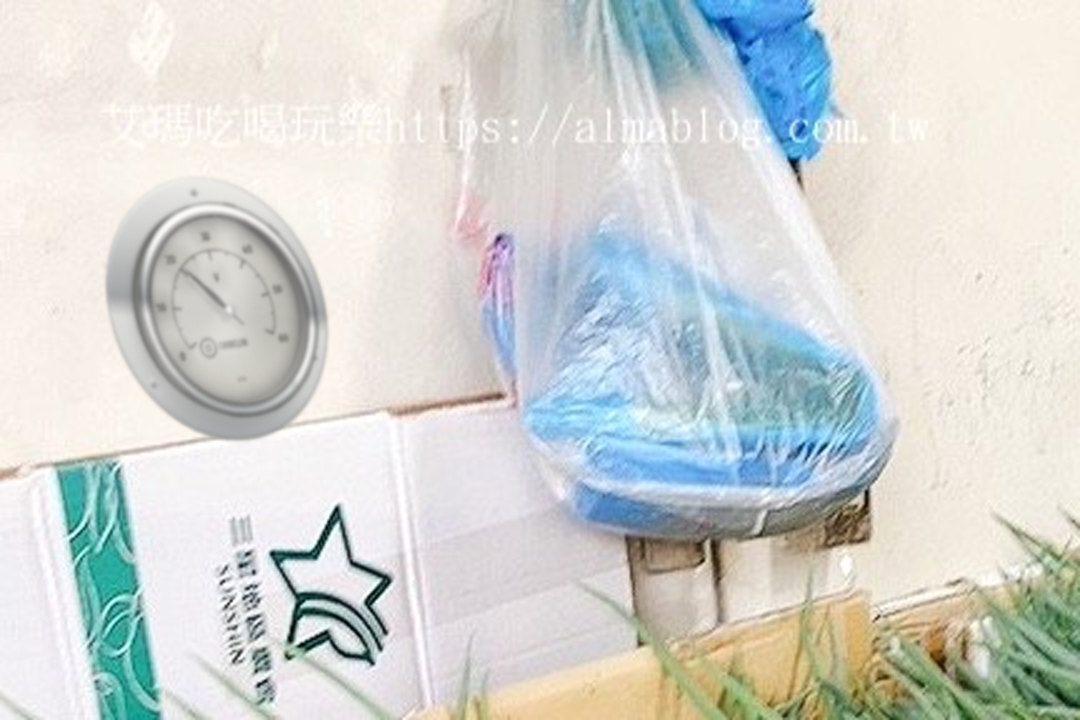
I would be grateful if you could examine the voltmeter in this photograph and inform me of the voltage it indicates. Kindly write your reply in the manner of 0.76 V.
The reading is 20 V
